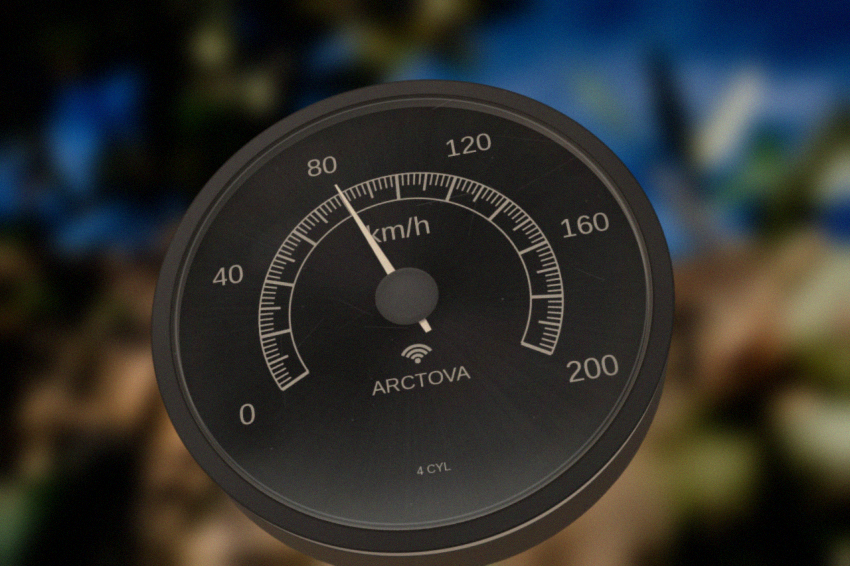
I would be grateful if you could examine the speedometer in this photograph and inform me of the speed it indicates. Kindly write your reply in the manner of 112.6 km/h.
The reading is 80 km/h
